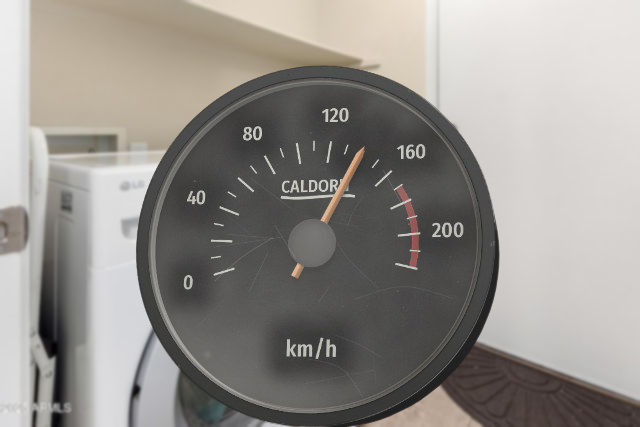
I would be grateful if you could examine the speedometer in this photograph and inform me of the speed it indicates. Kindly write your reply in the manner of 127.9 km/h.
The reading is 140 km/h
